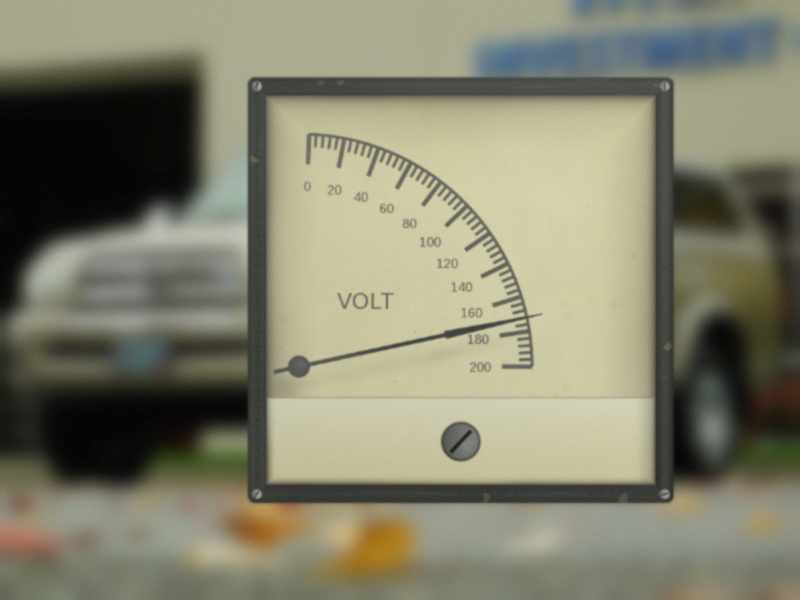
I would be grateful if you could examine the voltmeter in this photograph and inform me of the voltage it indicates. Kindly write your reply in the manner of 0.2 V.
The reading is 172 V
